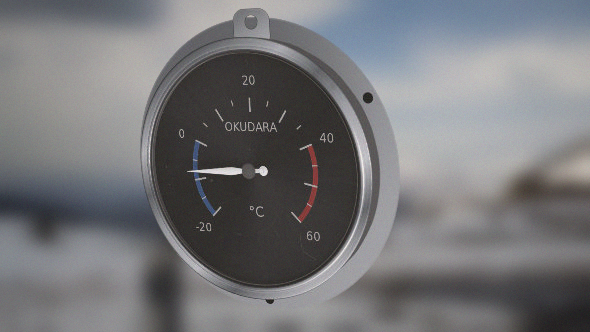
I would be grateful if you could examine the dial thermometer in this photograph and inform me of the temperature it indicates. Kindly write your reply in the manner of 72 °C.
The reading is -7.5 °C
